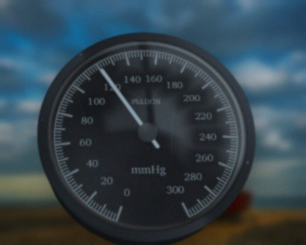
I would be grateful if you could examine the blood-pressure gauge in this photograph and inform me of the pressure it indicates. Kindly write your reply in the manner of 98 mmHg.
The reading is 120 mmHg
